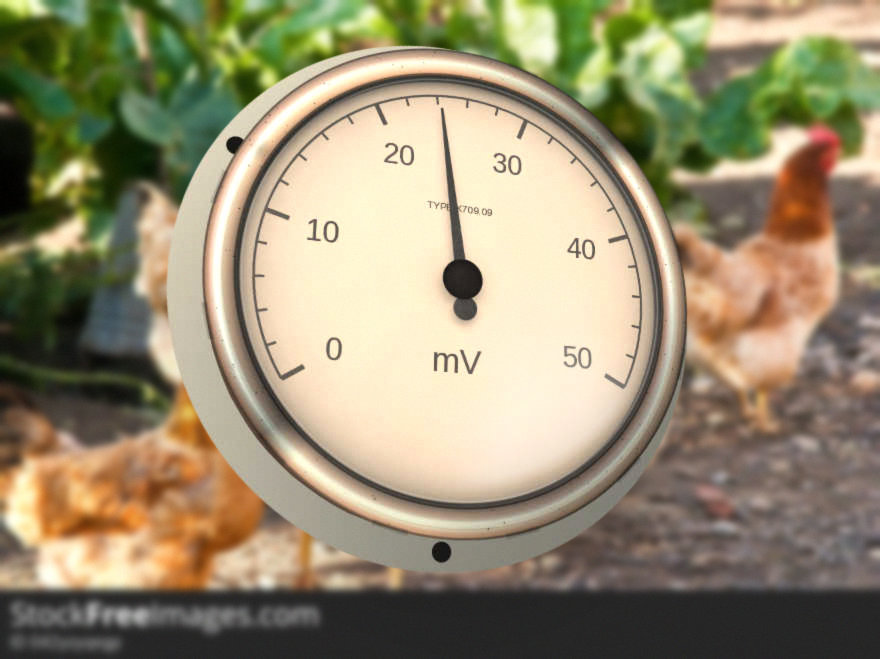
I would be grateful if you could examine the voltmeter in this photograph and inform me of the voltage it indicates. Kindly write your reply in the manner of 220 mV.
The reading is 24 mV
